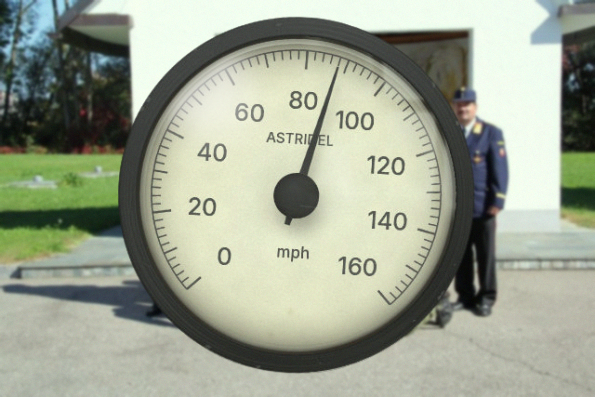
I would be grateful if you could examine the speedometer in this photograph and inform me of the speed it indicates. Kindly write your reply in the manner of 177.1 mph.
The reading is 88 mph
